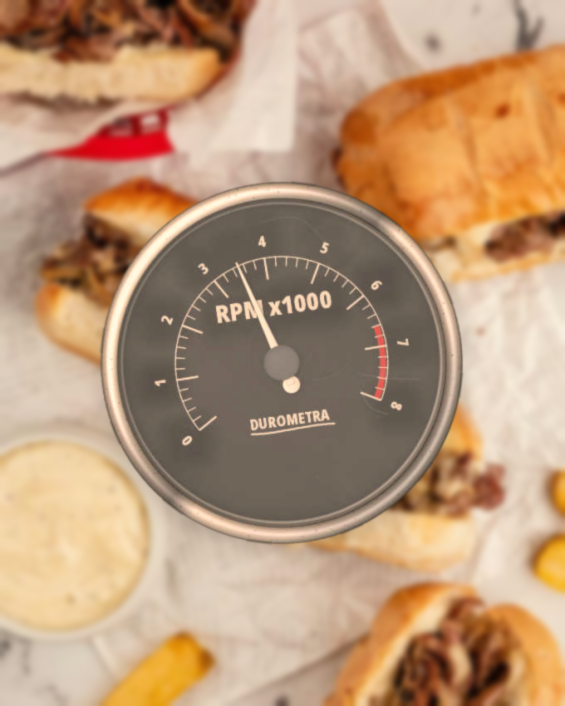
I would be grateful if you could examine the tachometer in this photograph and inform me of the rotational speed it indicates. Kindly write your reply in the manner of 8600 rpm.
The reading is 3500 rpm
